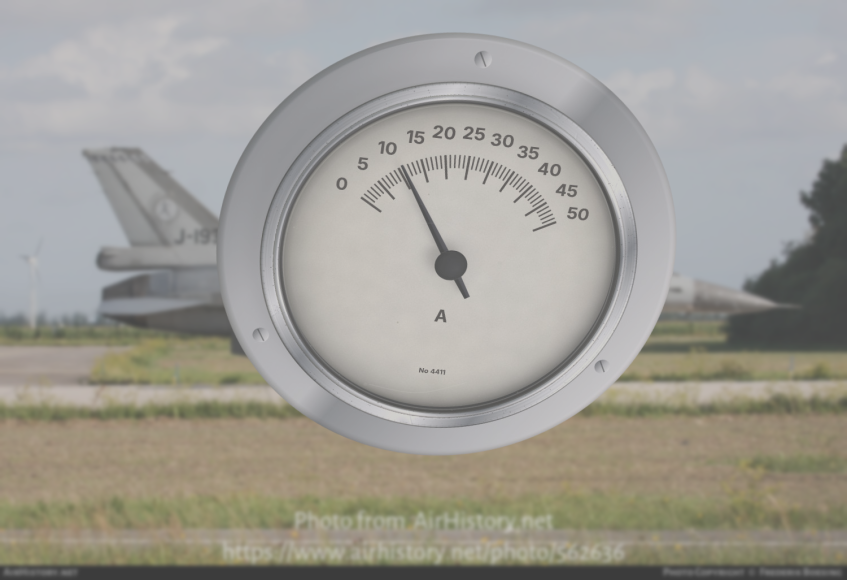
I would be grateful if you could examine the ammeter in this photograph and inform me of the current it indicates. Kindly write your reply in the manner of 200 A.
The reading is 11 A
